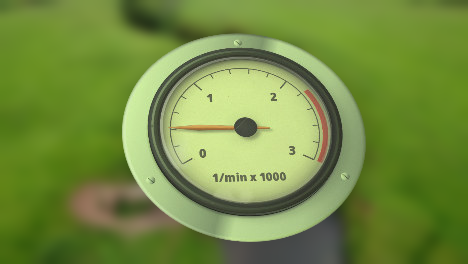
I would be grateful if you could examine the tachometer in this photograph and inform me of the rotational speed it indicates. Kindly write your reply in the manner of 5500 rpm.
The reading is 400 rpm
